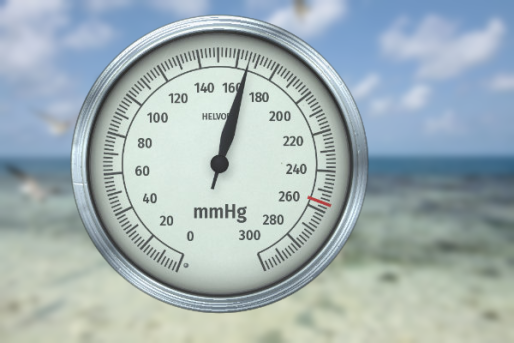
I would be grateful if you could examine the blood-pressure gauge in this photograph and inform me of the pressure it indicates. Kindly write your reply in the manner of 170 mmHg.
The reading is 166 mmHg
